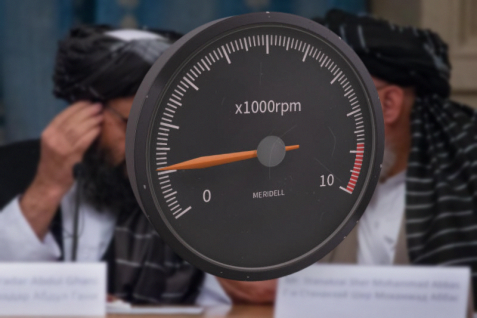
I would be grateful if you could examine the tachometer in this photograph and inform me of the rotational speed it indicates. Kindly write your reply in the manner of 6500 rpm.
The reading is 1100 rpm
